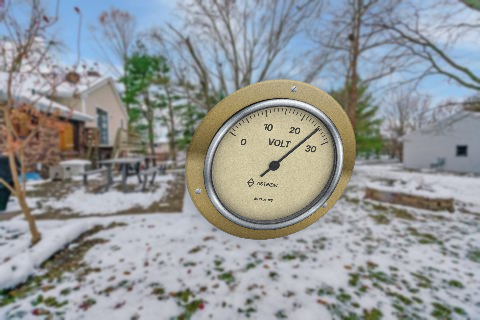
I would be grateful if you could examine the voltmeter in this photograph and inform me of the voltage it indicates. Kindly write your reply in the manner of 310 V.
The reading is 25 V
